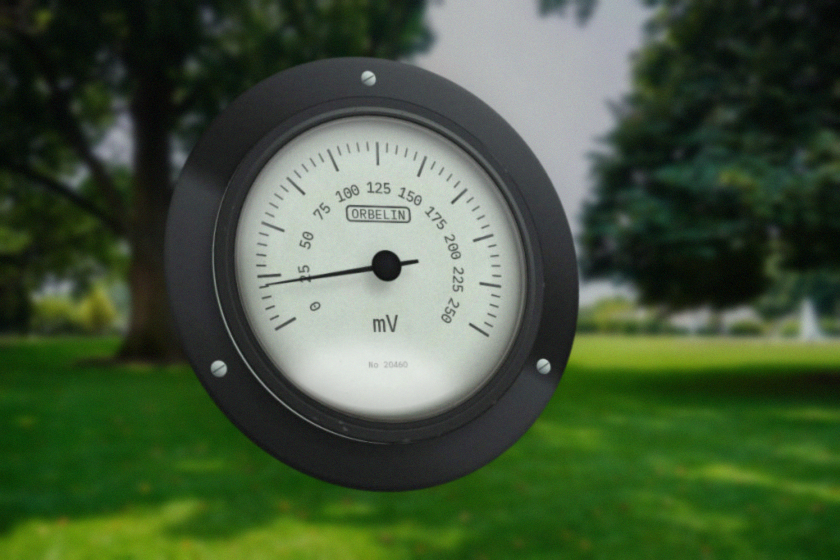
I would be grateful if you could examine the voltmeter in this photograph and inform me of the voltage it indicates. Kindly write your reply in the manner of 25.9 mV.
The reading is 20 mV
